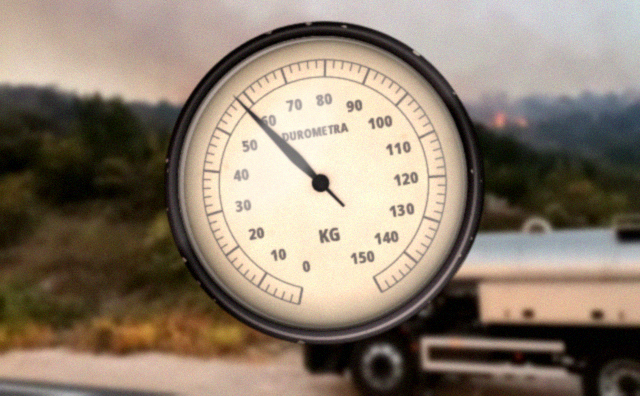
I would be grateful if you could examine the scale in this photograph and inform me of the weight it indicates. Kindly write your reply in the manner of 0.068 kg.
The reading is 58 kg
